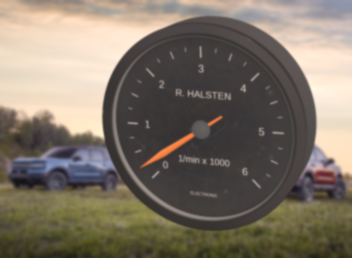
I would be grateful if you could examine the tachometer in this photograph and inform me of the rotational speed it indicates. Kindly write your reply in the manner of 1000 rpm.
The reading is 250 rpm
